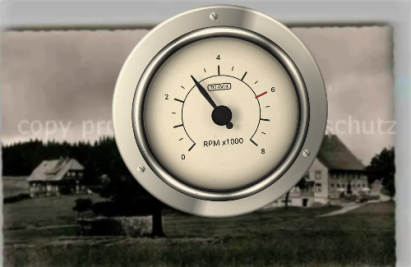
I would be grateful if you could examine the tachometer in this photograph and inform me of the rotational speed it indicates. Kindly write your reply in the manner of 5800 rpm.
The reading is 3000 rpm
